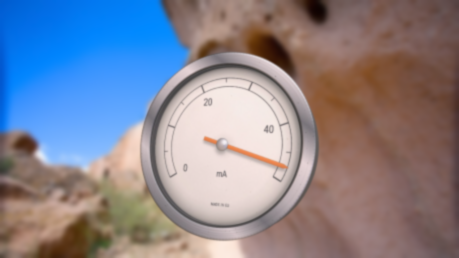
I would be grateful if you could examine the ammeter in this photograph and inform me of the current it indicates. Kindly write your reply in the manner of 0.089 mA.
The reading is 47.5 mA
